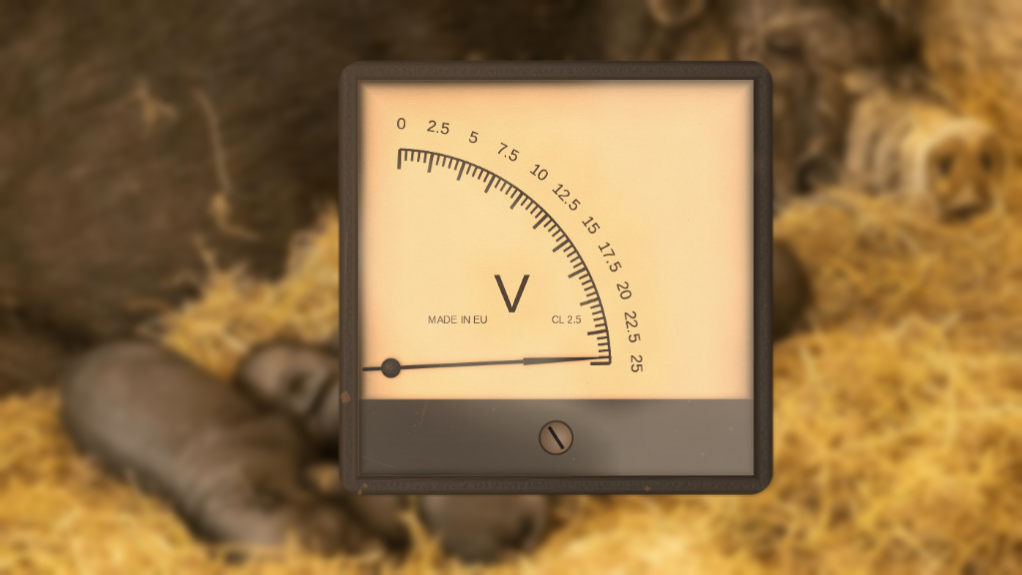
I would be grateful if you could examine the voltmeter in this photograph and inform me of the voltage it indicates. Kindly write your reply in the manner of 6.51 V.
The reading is 24.5 V
